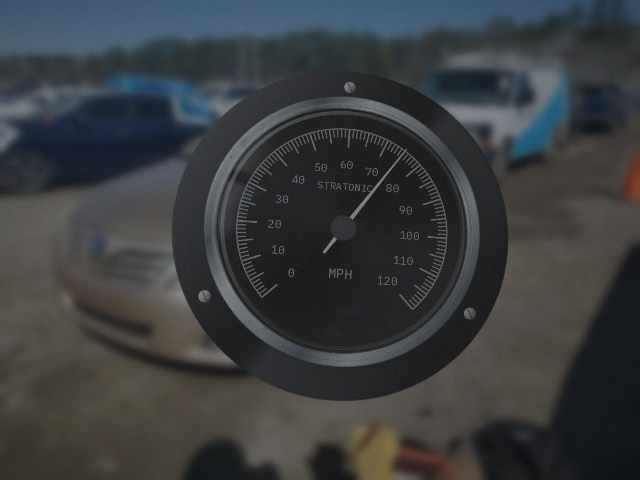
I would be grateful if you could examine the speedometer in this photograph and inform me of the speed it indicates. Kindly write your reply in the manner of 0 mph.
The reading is 75 mph
